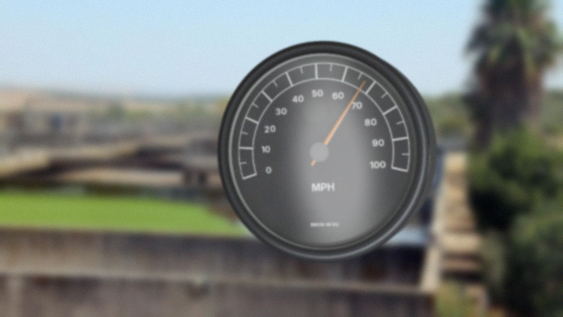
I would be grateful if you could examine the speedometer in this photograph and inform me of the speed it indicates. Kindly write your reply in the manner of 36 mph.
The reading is 67.5 mph
